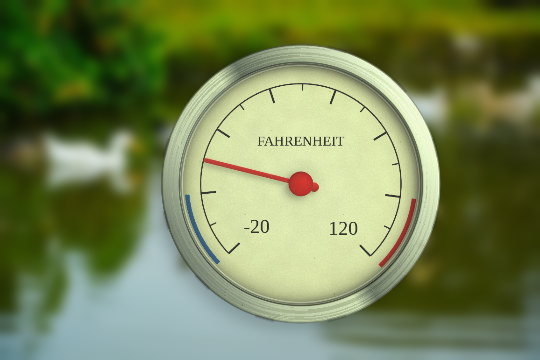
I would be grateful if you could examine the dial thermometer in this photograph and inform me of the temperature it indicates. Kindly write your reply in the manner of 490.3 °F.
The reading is 10 °F
